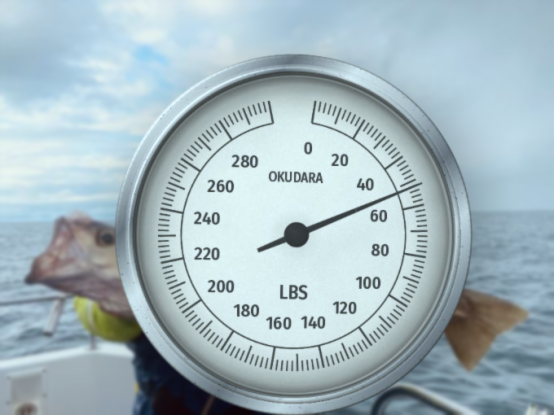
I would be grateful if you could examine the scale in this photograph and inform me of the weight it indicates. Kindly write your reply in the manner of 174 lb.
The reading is 52 lb
